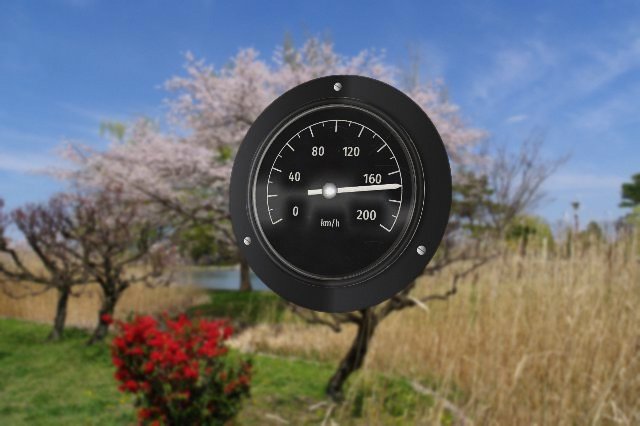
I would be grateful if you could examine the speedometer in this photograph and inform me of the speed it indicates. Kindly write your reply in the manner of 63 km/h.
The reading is 170 km/h
